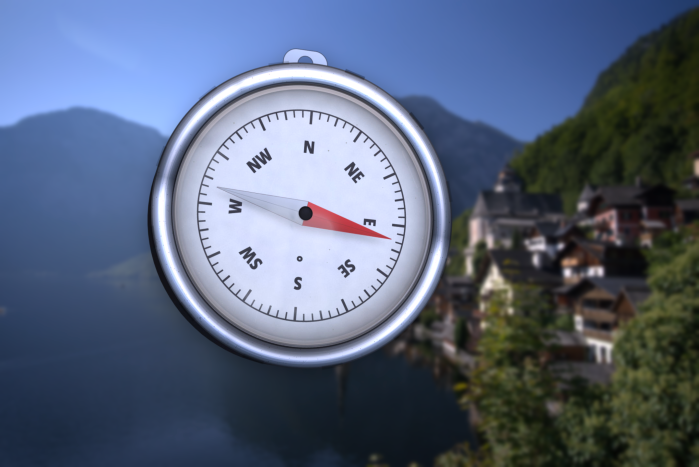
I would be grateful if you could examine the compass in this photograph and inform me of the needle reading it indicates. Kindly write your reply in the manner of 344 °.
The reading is 100 °
